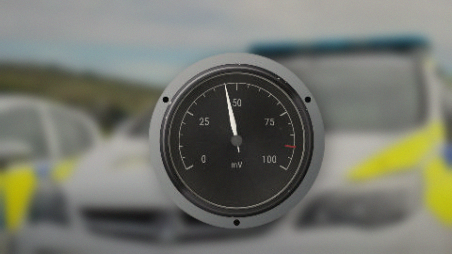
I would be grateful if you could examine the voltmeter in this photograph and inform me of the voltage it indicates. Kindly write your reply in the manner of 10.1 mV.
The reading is 45 mV
